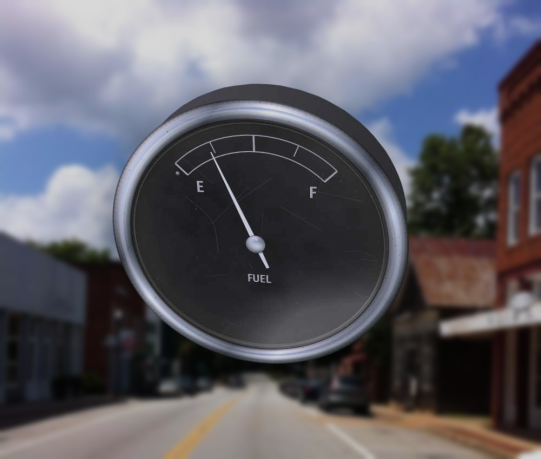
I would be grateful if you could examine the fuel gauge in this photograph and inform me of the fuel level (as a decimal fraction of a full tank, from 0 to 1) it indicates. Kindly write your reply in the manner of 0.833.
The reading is 0.25
